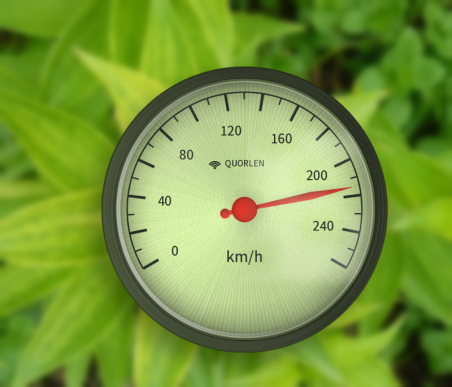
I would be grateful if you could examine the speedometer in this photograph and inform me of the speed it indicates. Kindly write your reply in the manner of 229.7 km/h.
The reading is 215 km/h
